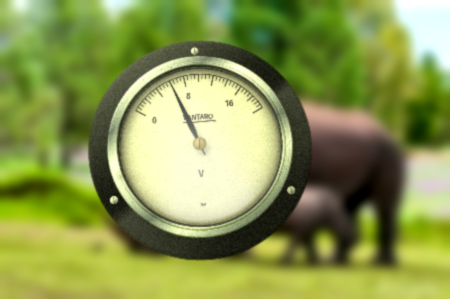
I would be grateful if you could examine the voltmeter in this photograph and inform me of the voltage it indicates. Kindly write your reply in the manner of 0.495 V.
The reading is 6 V
